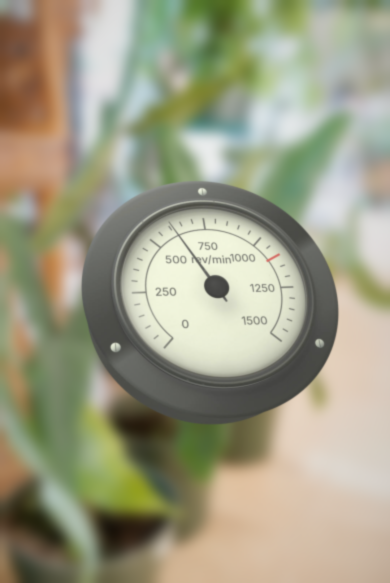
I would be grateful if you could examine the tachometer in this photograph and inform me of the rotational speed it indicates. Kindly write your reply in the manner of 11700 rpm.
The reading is 600 rpm
